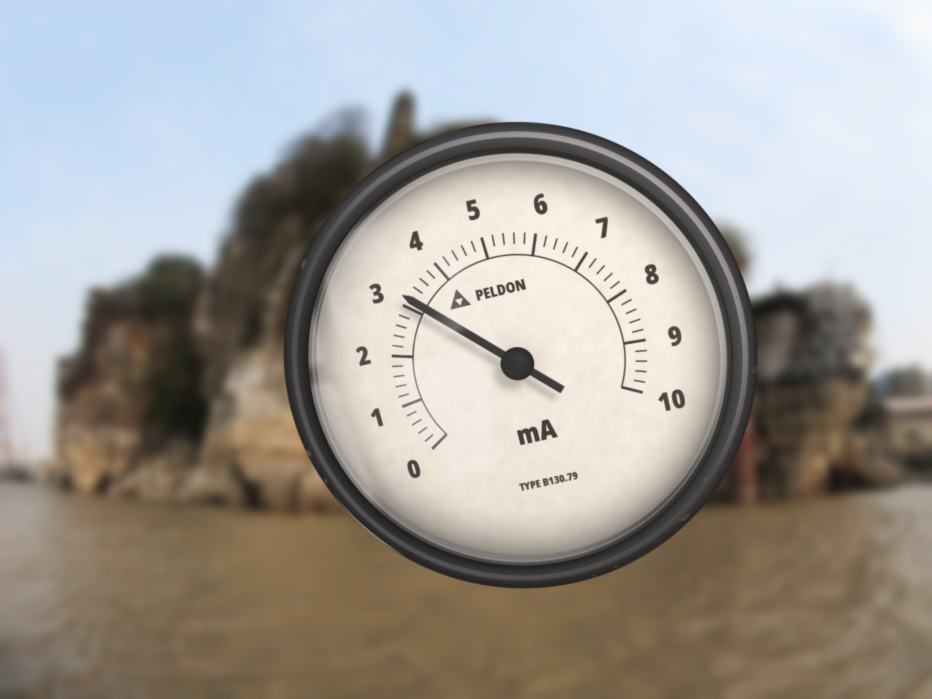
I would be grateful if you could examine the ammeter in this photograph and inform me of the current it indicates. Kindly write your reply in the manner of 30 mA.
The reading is 3.2 mA
